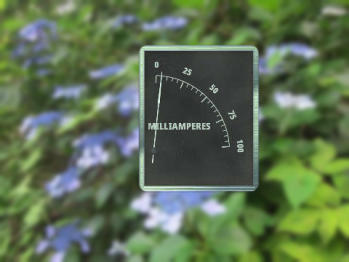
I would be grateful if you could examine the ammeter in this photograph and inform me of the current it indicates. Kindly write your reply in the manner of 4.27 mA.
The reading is 5 mA
